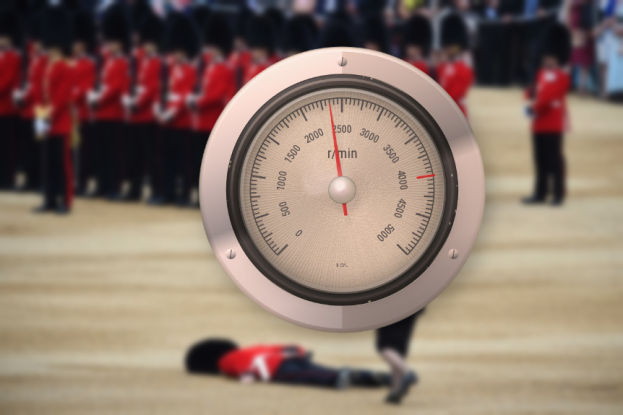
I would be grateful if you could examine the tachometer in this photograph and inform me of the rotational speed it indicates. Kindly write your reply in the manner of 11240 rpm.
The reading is 2350 rpm
